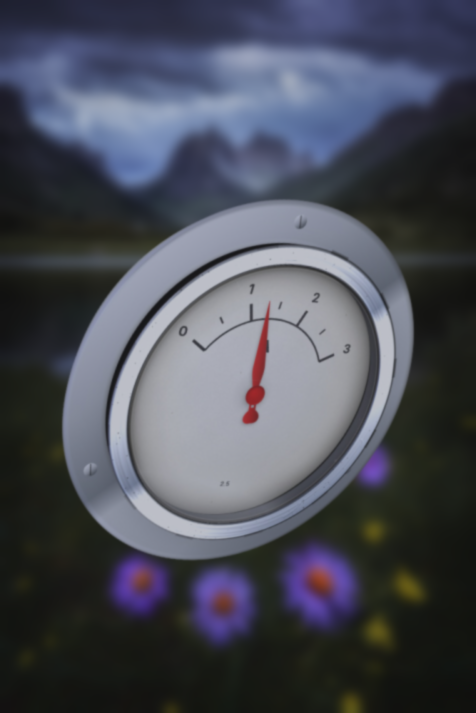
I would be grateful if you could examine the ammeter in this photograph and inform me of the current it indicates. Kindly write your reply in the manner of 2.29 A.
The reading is 1.25 A
